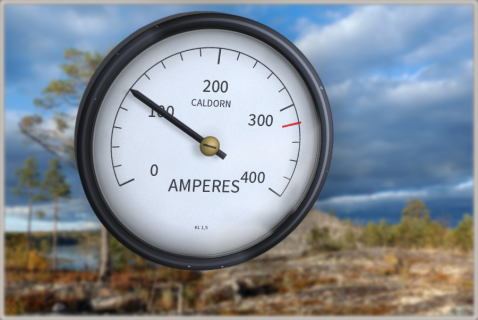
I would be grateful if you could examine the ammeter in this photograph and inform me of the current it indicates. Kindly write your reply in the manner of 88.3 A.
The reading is 100 A
